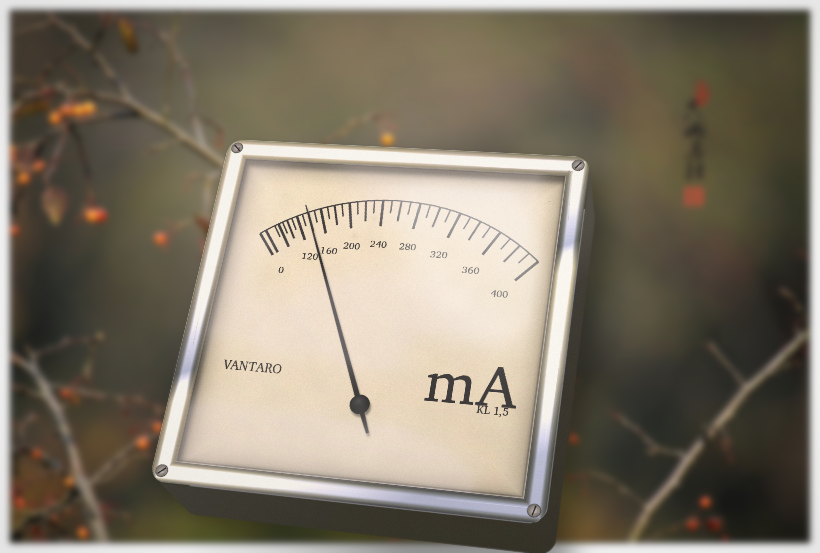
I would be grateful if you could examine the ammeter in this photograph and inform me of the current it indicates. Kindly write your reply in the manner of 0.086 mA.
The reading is 140 mA
